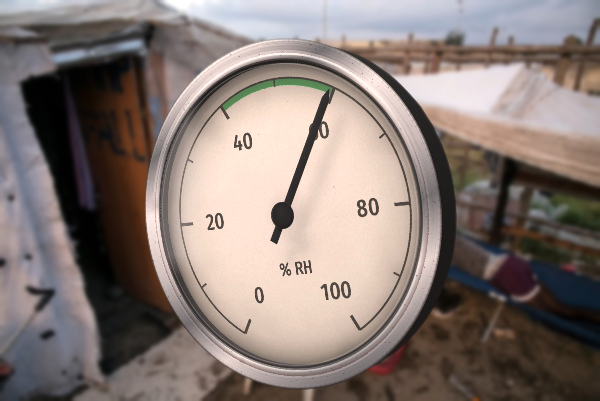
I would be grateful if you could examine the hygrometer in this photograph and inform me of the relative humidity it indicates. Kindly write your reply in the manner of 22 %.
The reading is 60 %
